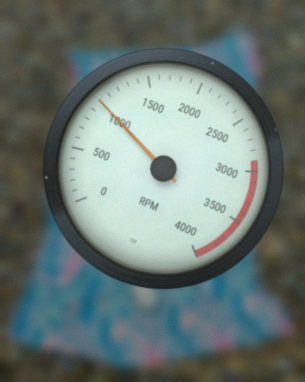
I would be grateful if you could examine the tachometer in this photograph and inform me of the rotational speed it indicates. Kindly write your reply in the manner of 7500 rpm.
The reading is 1000 rpm
